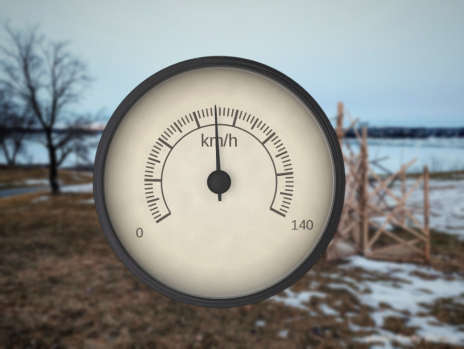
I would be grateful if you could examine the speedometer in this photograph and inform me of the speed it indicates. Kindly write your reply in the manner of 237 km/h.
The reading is 70 km/h
